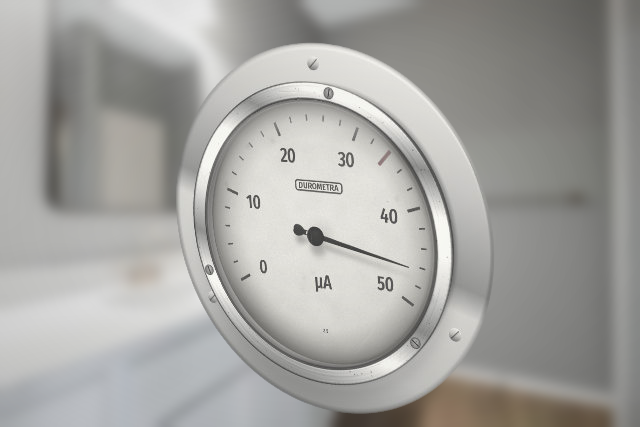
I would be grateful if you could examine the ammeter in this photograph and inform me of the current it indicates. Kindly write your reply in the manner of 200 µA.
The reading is 46 µA
